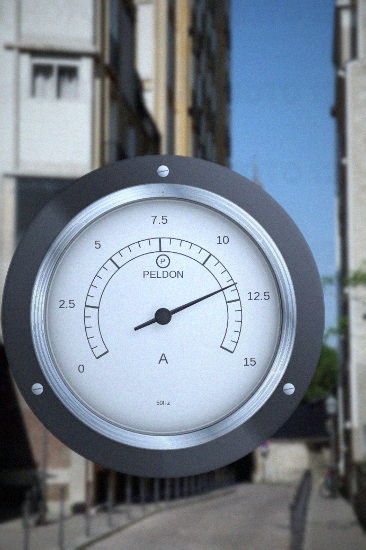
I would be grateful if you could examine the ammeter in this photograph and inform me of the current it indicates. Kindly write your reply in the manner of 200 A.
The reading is 11.75 A
